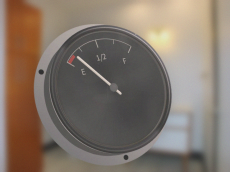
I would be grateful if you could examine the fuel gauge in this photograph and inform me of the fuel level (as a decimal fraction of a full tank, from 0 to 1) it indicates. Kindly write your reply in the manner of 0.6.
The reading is 0.125
